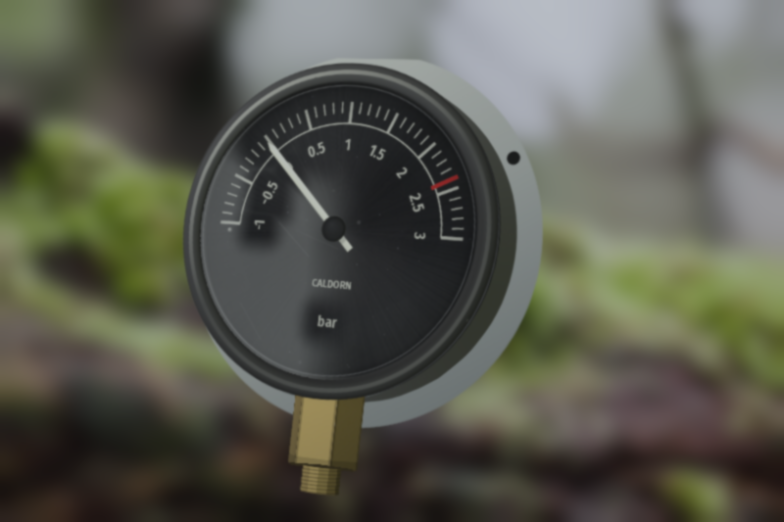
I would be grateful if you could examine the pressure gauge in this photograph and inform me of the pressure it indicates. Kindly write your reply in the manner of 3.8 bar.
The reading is 0 bar
